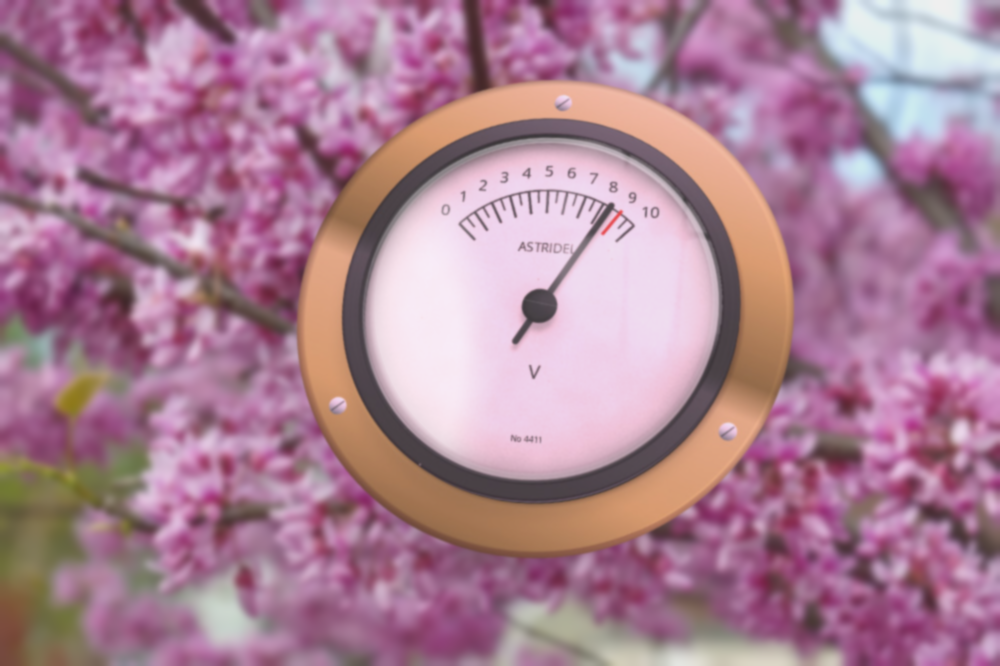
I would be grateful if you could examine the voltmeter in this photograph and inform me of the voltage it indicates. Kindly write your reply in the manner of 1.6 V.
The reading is 8.5 V
